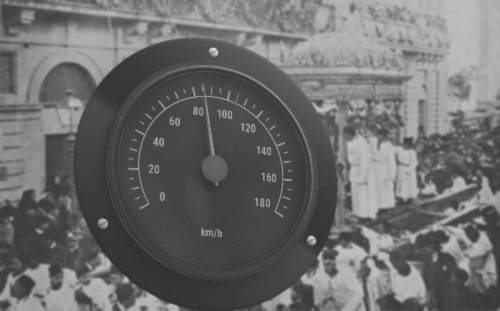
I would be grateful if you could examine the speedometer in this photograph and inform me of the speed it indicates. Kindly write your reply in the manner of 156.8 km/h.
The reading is 85 km/h
